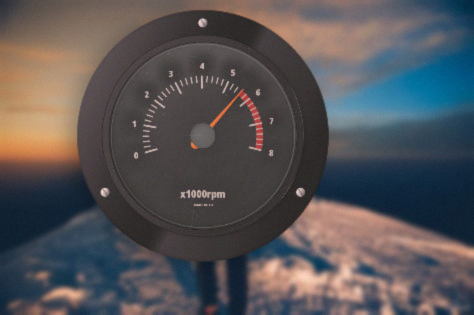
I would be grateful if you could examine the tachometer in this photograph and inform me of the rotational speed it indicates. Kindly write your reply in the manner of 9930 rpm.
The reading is 5600 rpm
